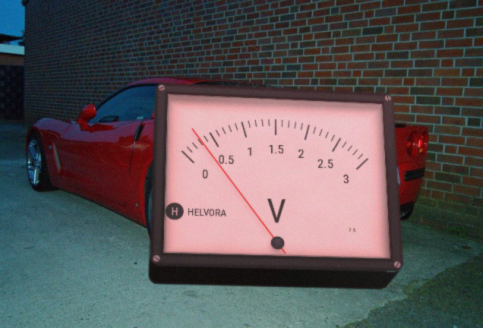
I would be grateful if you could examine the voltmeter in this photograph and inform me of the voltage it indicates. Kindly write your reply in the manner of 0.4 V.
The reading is 0.3 V
